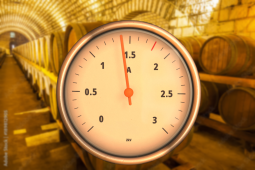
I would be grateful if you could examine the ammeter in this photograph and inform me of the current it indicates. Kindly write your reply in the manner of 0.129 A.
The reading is 1.4 A
